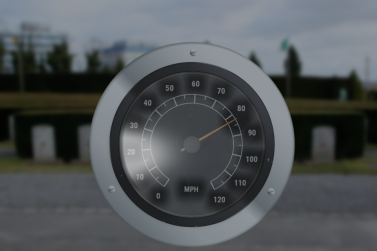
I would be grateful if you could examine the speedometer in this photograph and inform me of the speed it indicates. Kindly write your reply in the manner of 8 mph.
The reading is 82.5 mph
